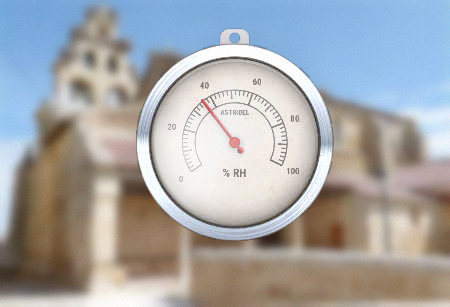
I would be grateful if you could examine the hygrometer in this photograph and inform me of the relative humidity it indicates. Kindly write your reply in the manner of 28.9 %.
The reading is 36 %
